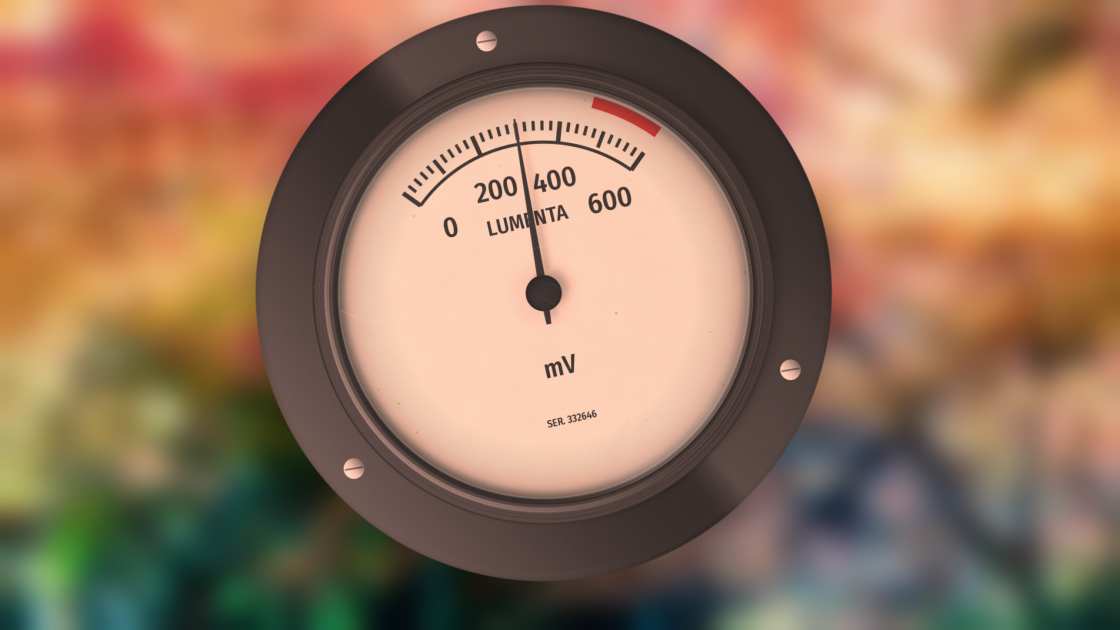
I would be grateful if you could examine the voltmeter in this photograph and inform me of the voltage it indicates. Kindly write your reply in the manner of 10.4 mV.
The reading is 300 mV
